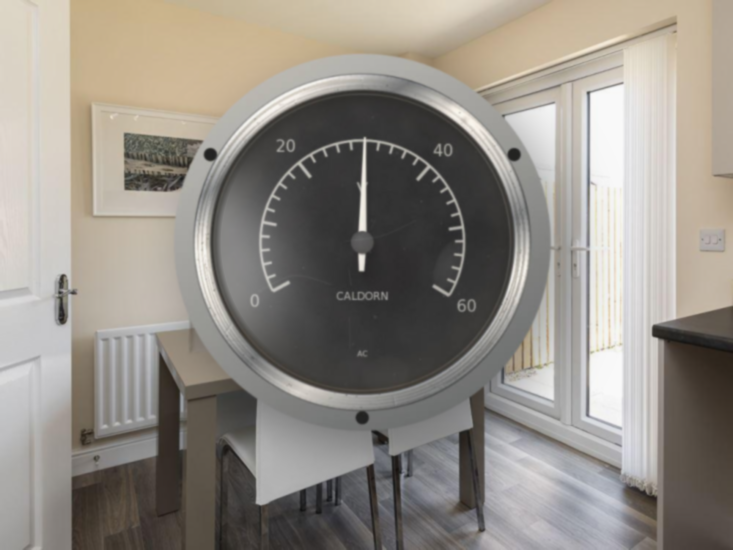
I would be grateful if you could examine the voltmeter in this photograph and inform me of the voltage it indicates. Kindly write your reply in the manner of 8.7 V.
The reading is 30 V
